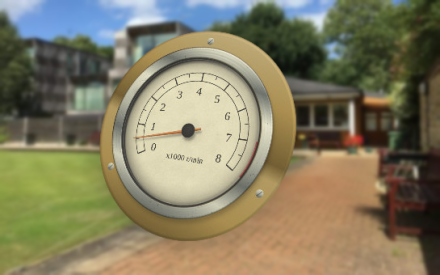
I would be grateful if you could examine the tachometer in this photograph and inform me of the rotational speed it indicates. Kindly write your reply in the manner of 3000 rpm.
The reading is 500 rpm
